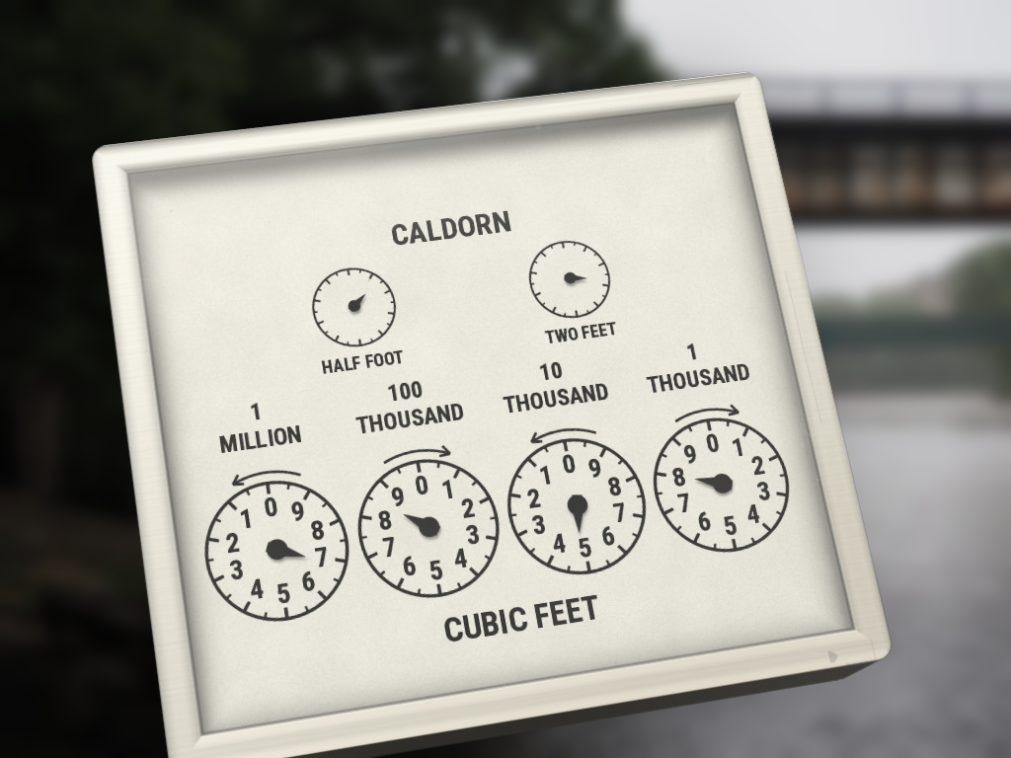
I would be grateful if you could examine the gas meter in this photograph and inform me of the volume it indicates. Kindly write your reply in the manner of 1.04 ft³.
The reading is 684800 ft³
